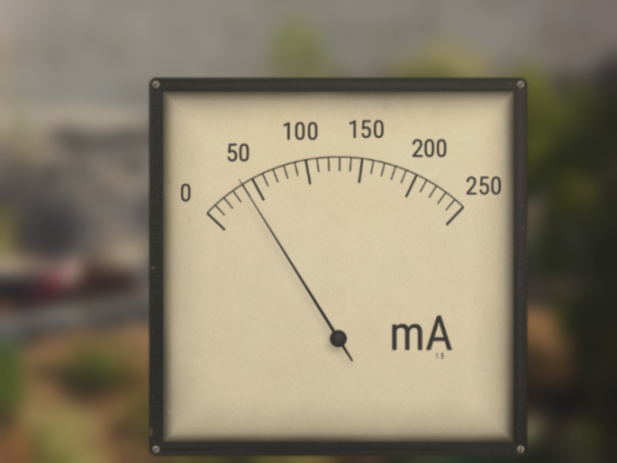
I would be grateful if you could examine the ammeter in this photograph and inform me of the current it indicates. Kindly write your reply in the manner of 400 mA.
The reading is 40 mA
